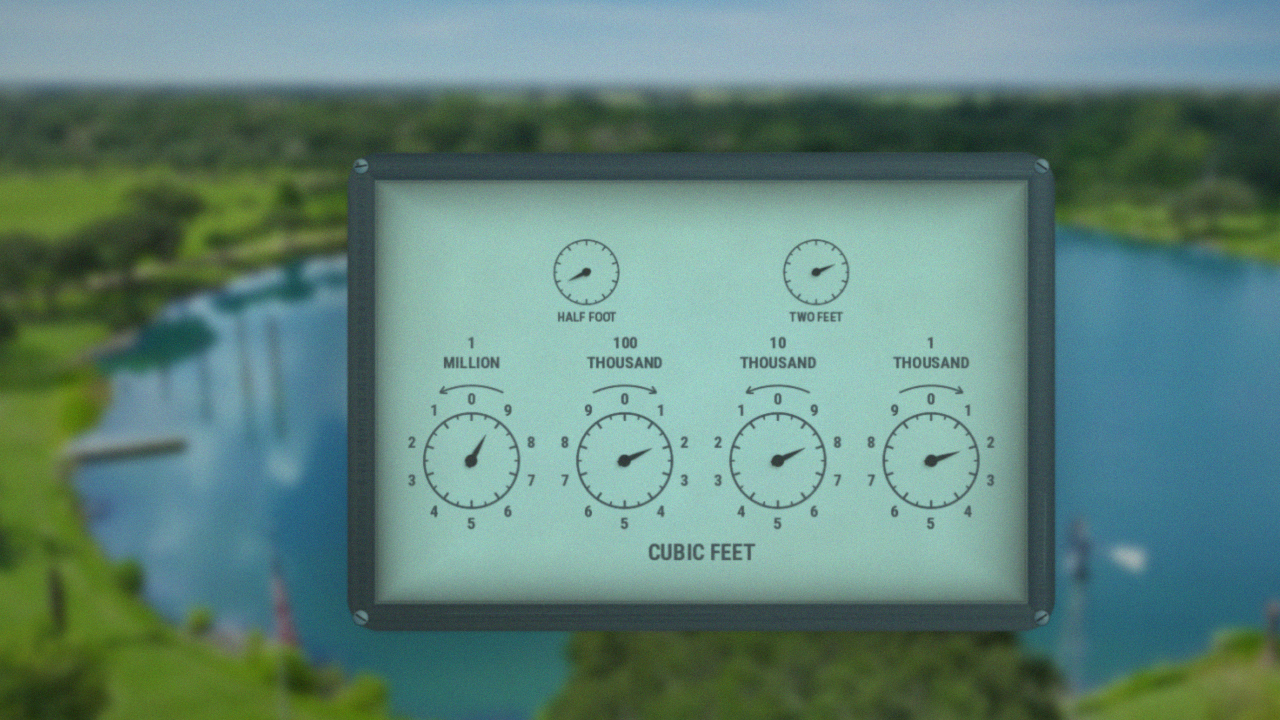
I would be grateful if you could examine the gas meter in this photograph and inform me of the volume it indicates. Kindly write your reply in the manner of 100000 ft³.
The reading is 918200 ft³
